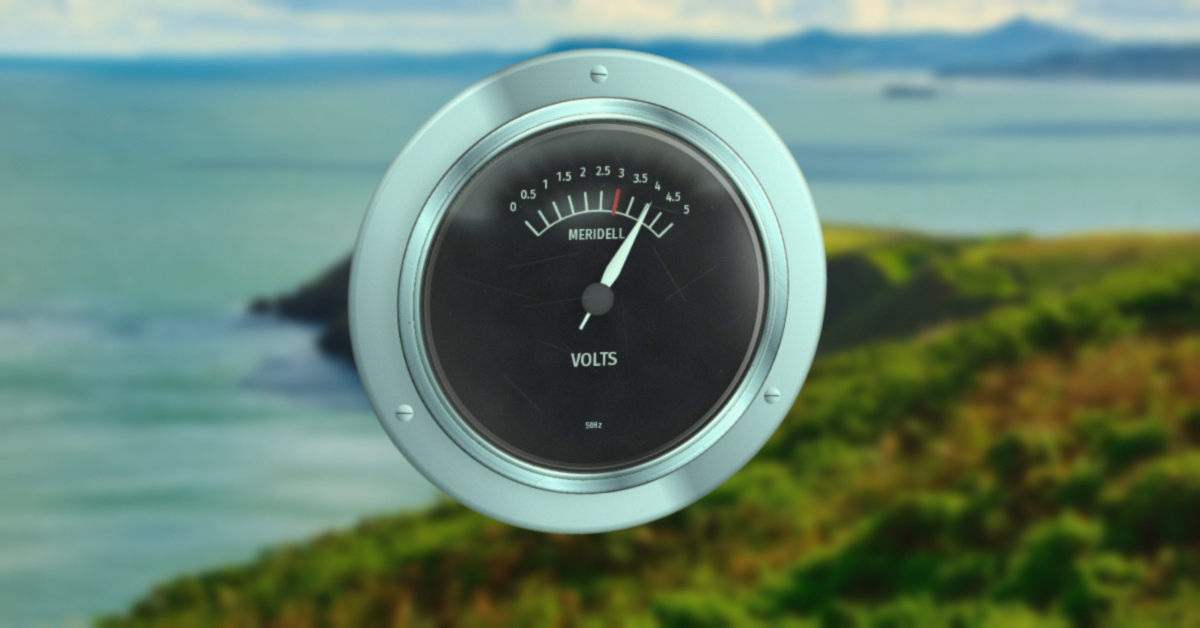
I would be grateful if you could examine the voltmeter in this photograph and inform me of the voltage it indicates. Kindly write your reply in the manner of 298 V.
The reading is 4 V
